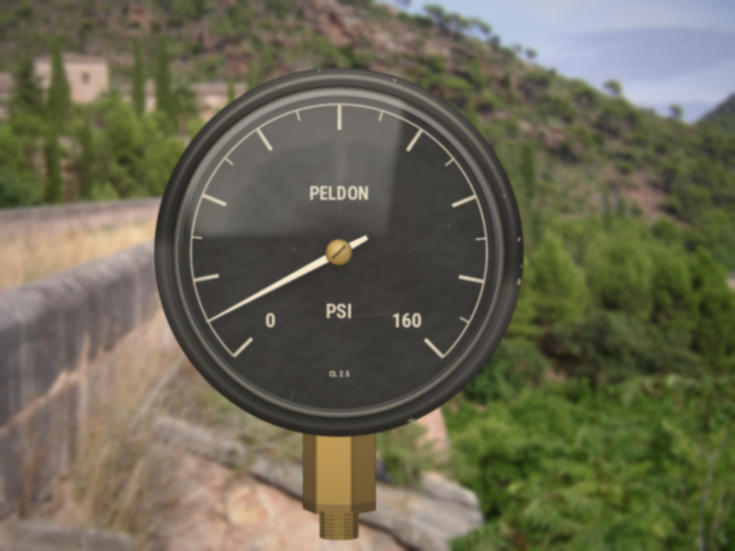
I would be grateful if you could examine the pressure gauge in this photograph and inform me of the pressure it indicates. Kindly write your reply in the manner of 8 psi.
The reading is 10 psi
